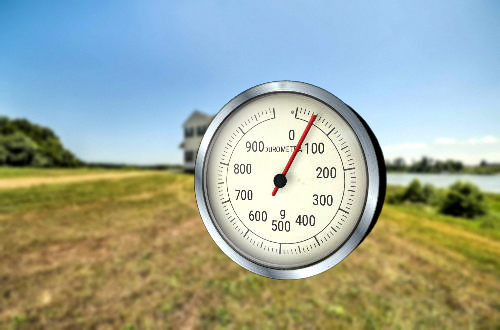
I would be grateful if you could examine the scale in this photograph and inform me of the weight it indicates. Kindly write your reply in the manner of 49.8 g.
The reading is 50 g
